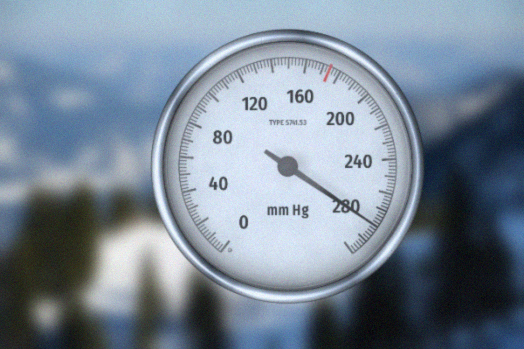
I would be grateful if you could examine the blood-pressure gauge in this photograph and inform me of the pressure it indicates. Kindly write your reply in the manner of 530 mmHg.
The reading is 280 mmHg
